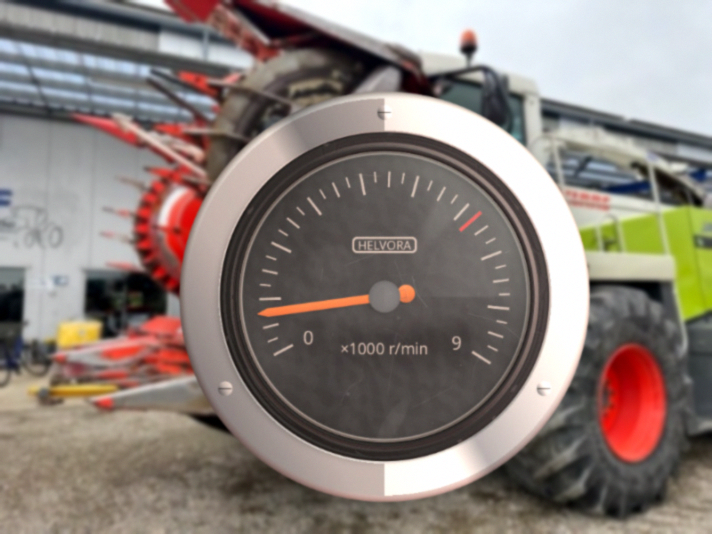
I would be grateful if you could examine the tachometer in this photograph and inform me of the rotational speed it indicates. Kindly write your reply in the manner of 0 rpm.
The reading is 750 rpm
